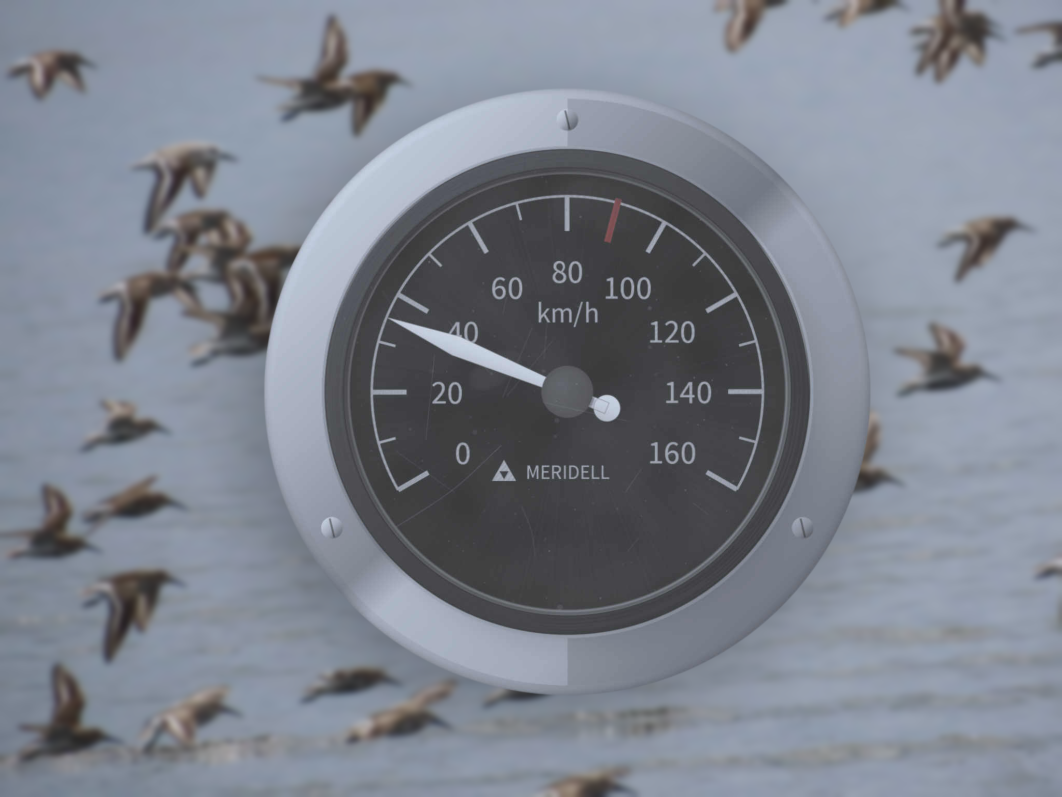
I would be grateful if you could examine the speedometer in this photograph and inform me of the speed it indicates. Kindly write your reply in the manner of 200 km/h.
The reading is 35 km/h
